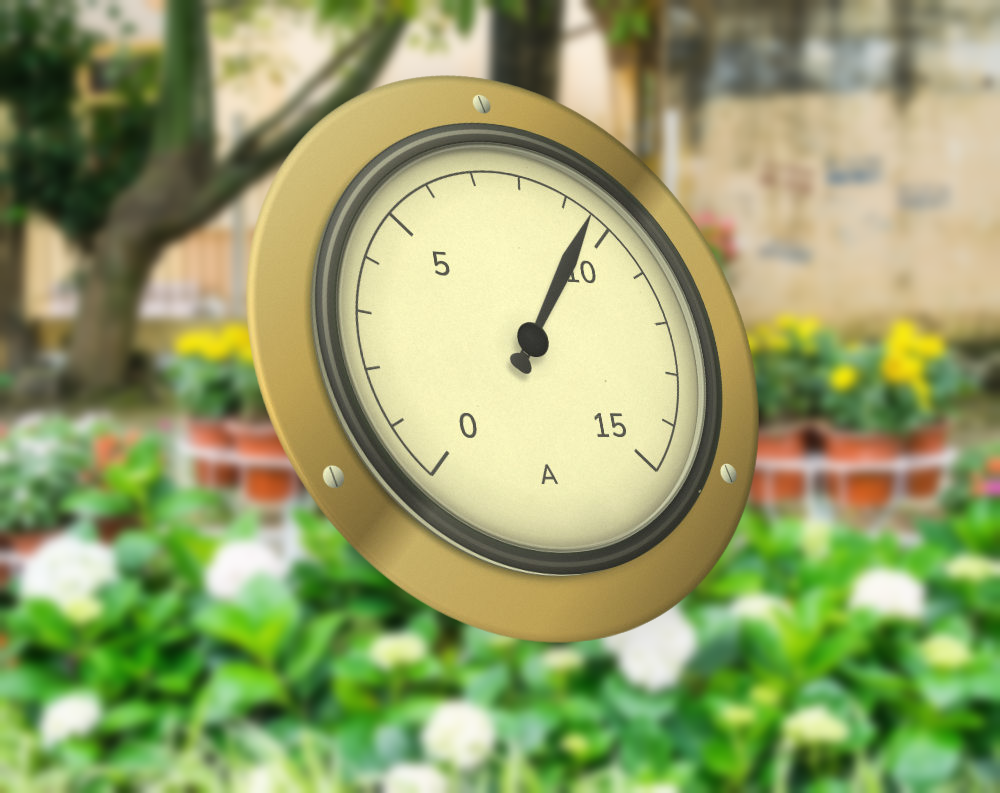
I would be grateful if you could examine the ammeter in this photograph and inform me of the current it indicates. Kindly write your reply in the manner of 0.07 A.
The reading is 9.5 A
